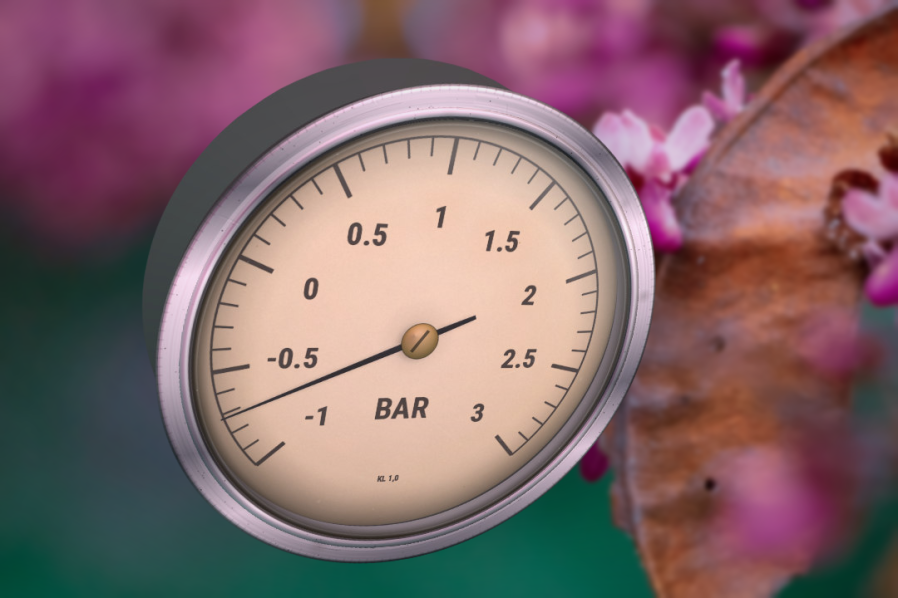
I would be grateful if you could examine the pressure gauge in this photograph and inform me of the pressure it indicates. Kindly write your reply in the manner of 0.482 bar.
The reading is -0.7 bar
